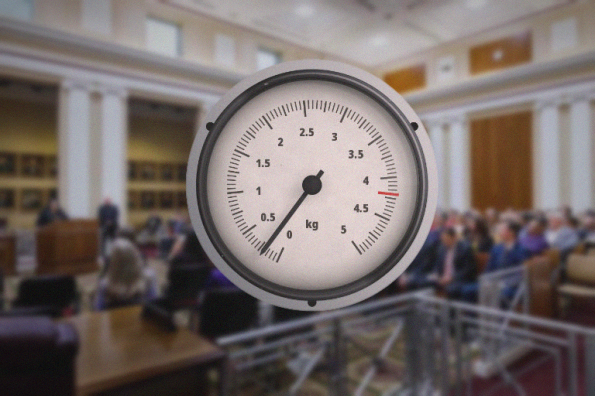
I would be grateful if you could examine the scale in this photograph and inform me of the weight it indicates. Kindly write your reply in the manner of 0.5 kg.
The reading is 0.2 kg
